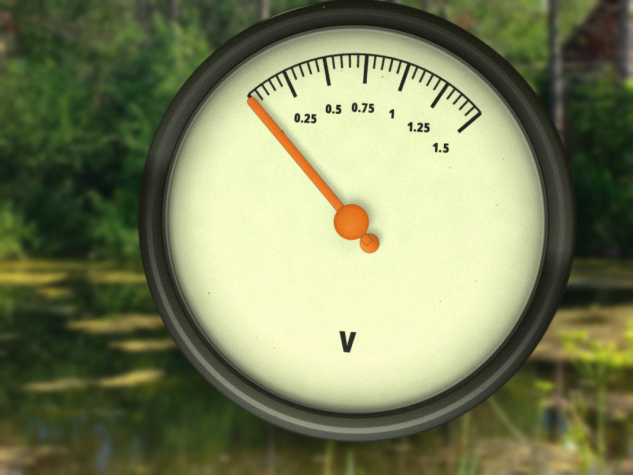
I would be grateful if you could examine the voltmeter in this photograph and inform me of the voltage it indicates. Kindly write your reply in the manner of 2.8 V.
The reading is 0 V
